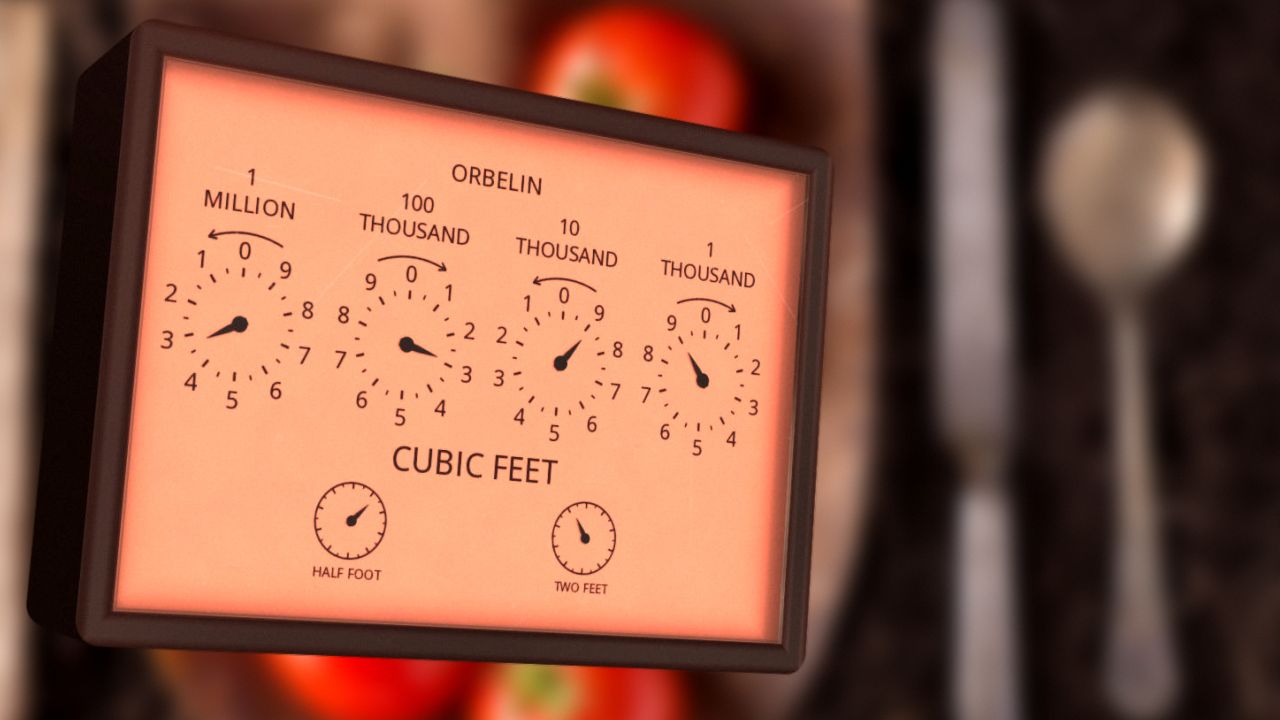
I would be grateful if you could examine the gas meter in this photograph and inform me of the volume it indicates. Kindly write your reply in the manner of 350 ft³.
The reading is 328900 ft³
